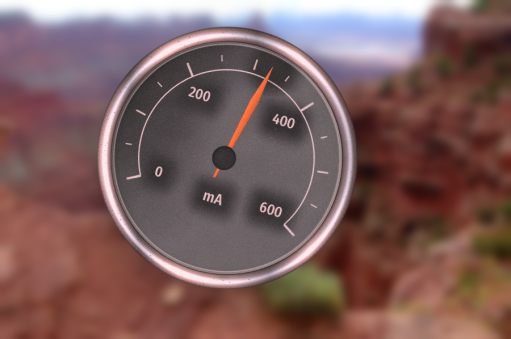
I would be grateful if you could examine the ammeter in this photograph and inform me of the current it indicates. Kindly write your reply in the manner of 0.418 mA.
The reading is 325 mA
